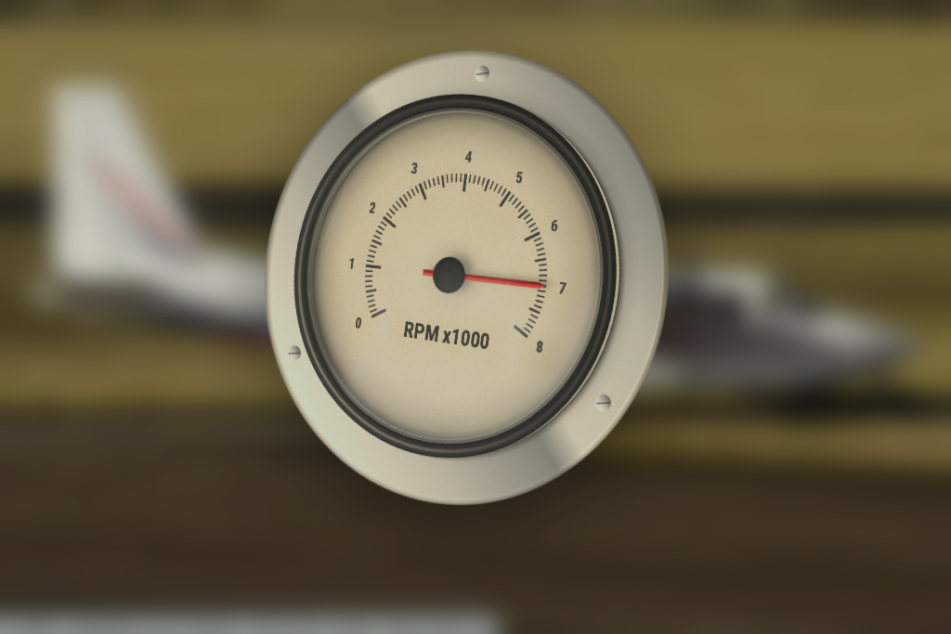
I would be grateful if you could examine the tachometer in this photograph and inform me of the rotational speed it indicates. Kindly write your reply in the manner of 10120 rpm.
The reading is 7000 rpm
